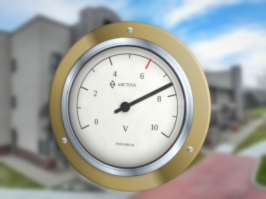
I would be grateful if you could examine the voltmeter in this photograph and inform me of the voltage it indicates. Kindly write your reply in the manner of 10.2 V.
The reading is 7.5 V
